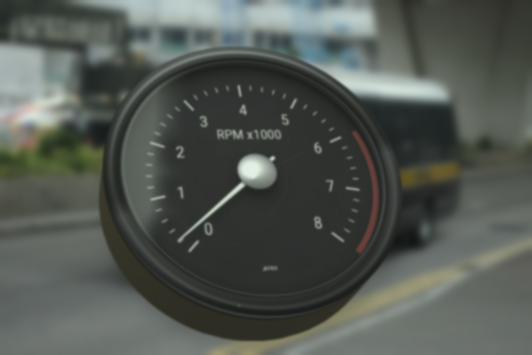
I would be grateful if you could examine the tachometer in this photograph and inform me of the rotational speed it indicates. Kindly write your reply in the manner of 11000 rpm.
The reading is 200 rpm
